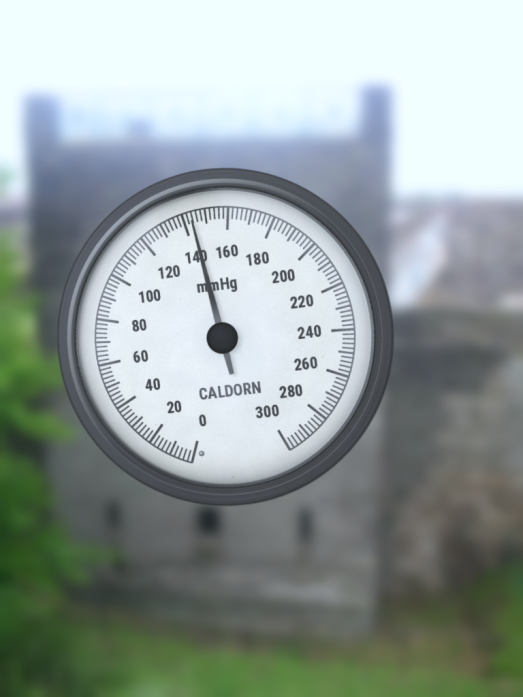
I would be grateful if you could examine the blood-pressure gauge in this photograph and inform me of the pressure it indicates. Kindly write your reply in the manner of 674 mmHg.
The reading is 144 mmHg
